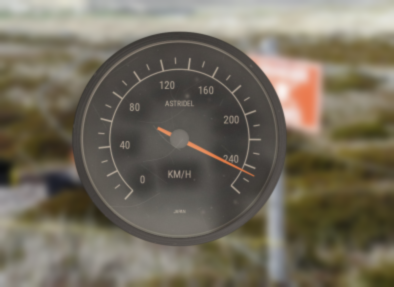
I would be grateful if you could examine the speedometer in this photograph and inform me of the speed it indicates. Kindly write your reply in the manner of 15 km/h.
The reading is 245 km/h
